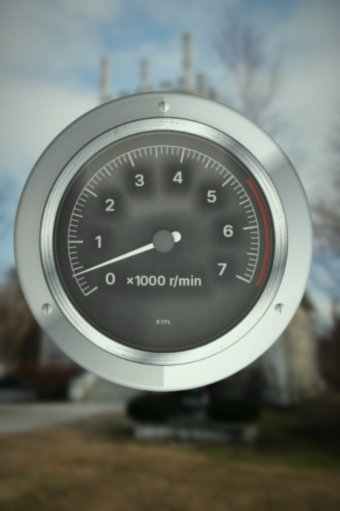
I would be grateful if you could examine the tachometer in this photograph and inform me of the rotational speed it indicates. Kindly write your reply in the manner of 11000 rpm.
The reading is 400 rpm
